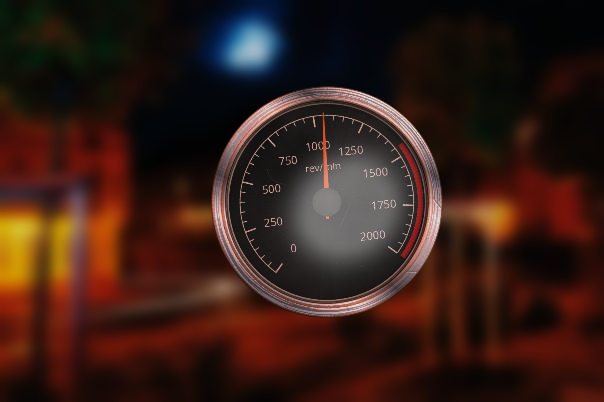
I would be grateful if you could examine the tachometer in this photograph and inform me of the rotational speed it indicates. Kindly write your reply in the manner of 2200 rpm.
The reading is 1050 rpm
